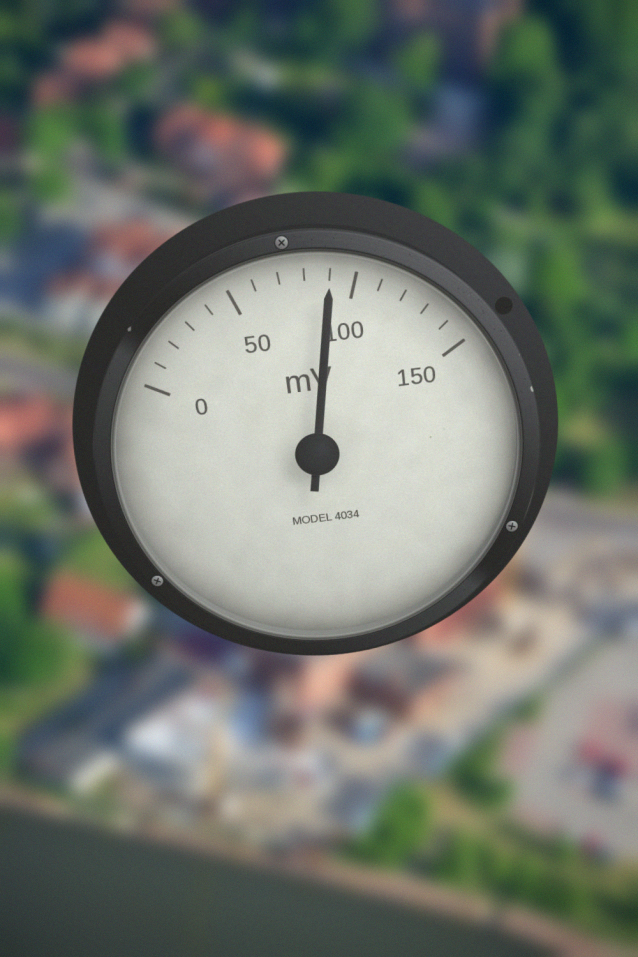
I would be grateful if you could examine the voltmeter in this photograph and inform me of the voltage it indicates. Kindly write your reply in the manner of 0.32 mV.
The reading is 90 mV
